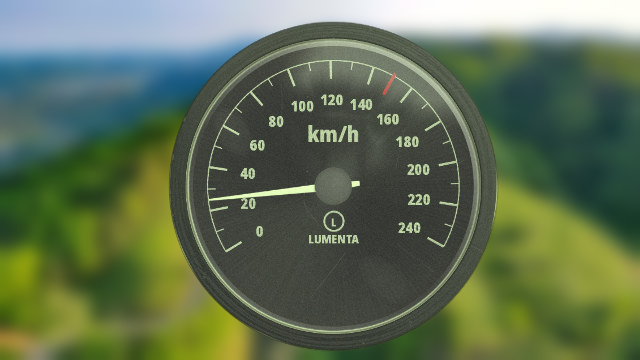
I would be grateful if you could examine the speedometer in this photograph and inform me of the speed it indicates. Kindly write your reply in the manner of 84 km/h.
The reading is 25 km/h
